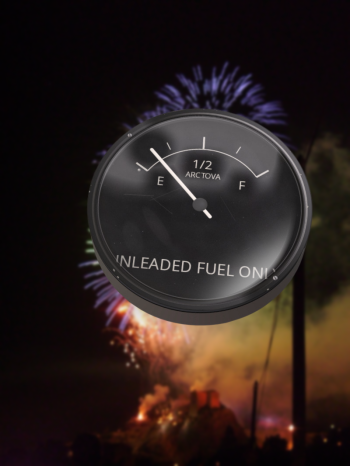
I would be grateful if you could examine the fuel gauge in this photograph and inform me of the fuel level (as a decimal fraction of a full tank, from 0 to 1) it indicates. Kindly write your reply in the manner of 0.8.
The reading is 0.125
